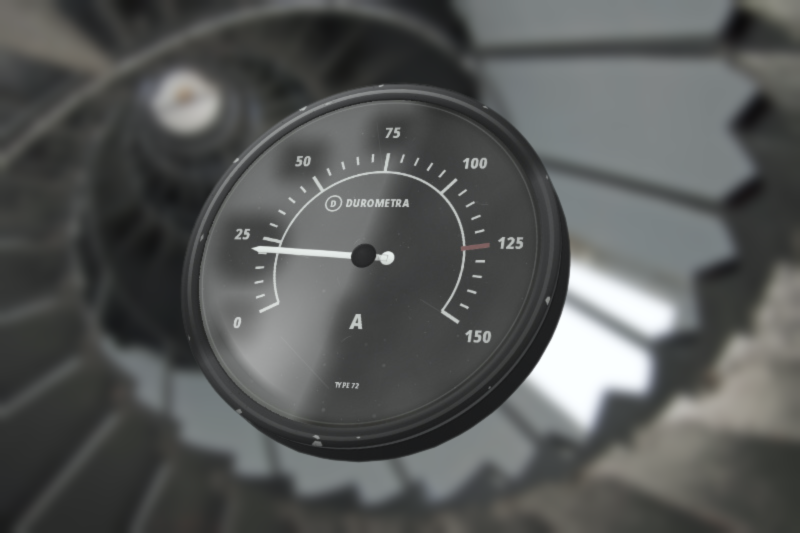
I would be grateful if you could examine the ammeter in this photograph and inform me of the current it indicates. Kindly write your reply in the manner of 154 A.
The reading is 20 A
